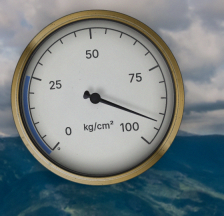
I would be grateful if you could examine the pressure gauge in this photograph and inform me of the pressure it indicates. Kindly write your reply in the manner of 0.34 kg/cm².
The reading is 92.5 kg/cm²
